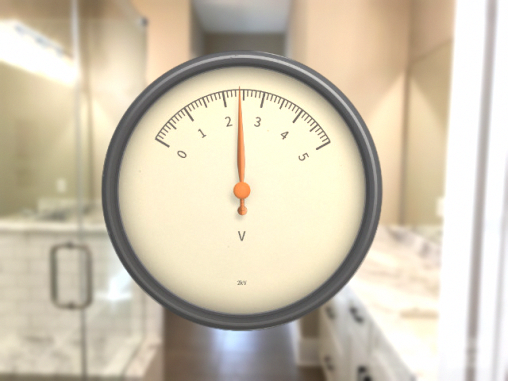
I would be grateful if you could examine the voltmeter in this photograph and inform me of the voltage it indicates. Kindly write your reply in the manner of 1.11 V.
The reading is 2.4 V
